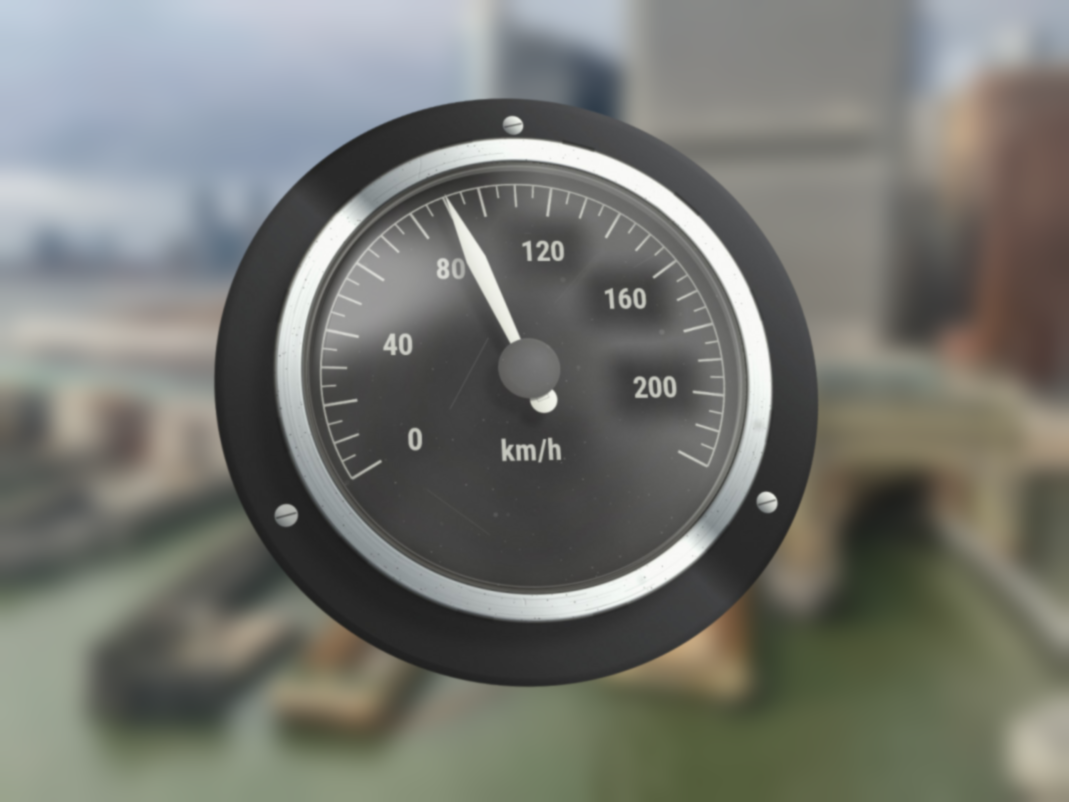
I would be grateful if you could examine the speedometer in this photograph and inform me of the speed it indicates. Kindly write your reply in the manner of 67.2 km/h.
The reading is 90 km/h
